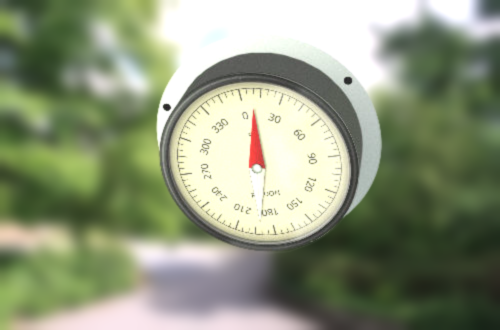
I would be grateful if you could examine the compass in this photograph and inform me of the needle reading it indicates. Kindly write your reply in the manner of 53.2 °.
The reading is 10 °
